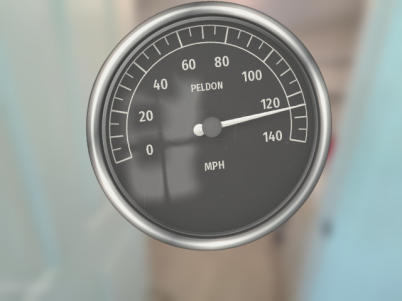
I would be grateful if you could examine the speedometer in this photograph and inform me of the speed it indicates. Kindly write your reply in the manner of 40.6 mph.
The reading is 125 mph
